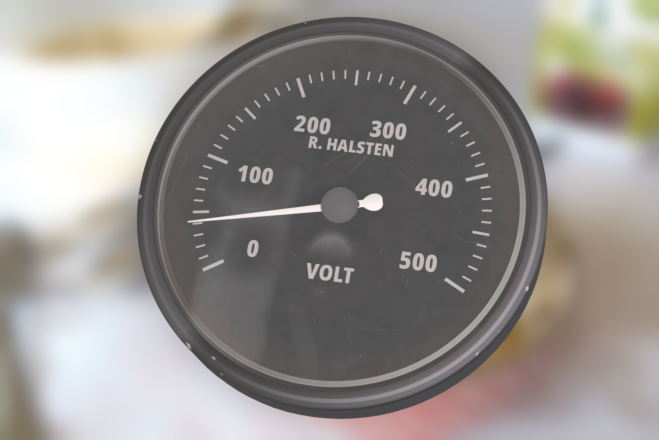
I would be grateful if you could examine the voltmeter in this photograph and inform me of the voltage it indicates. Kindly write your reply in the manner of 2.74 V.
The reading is 40 V
